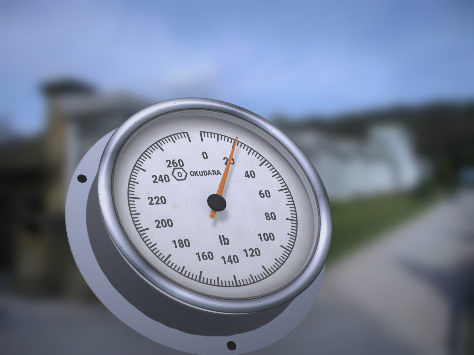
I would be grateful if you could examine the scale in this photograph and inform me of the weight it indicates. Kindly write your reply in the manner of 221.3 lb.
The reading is 20 lb
